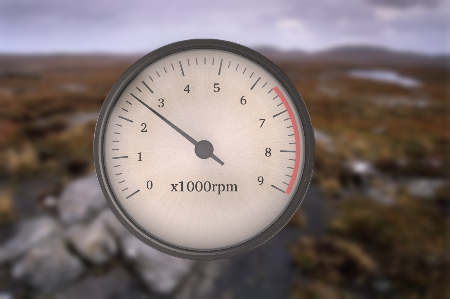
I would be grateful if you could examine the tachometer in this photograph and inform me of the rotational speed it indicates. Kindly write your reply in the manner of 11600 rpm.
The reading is 2600 rpm
